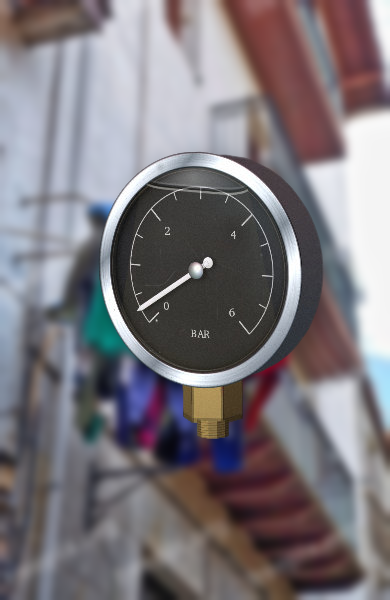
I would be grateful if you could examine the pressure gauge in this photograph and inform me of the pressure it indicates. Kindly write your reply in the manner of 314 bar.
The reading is 0.25 bar
